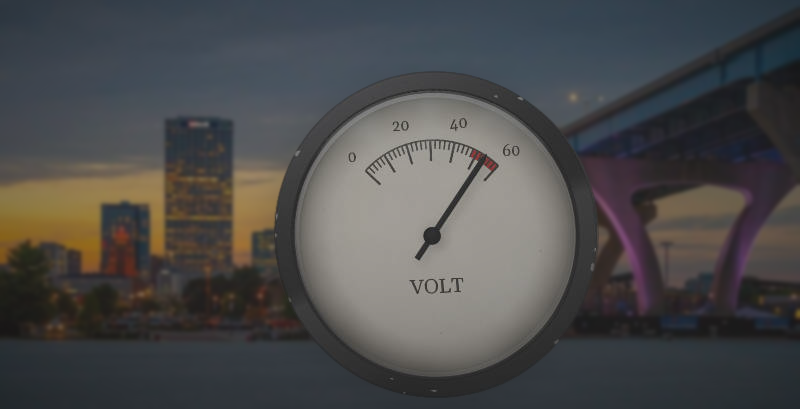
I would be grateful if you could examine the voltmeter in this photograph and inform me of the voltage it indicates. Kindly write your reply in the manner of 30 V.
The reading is 54 V
